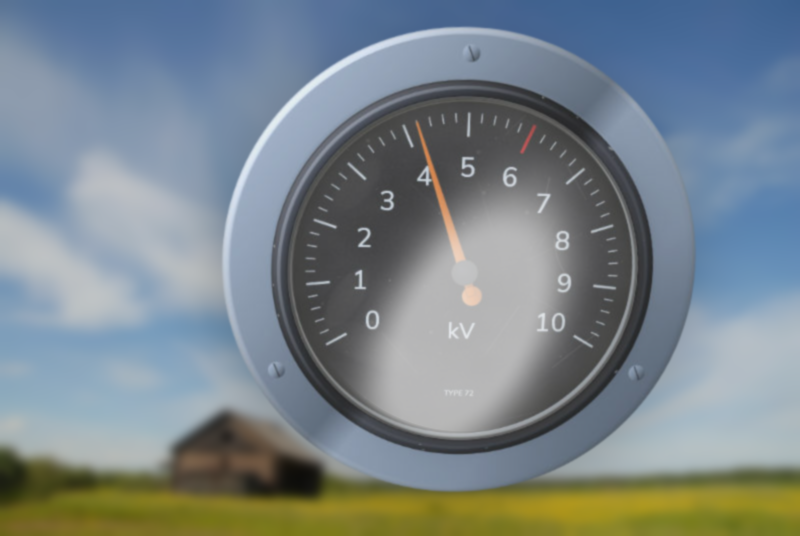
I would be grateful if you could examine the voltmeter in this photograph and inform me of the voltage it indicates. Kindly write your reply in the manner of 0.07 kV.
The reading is 4.2 kV
